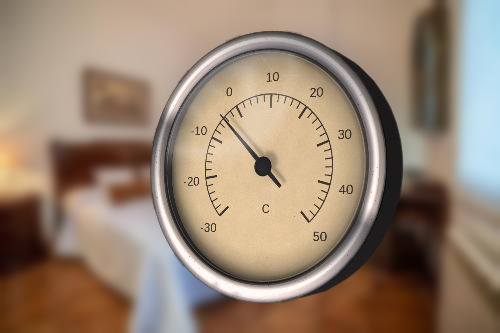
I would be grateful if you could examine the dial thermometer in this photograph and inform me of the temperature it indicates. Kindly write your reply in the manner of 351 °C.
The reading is -4 °C
